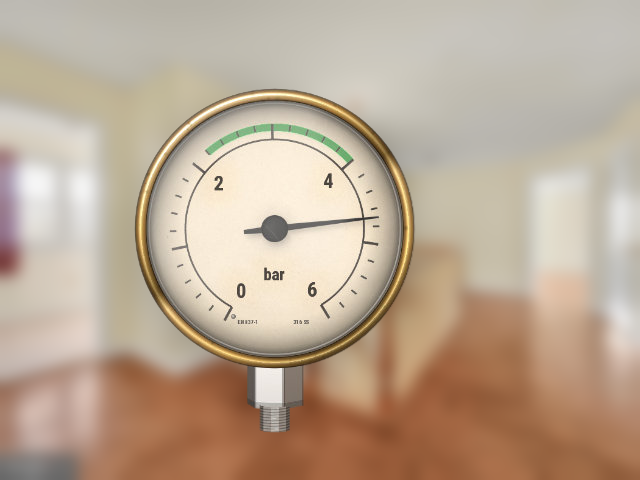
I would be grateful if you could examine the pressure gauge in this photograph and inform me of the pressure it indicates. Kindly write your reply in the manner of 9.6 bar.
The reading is 4.7 bar
